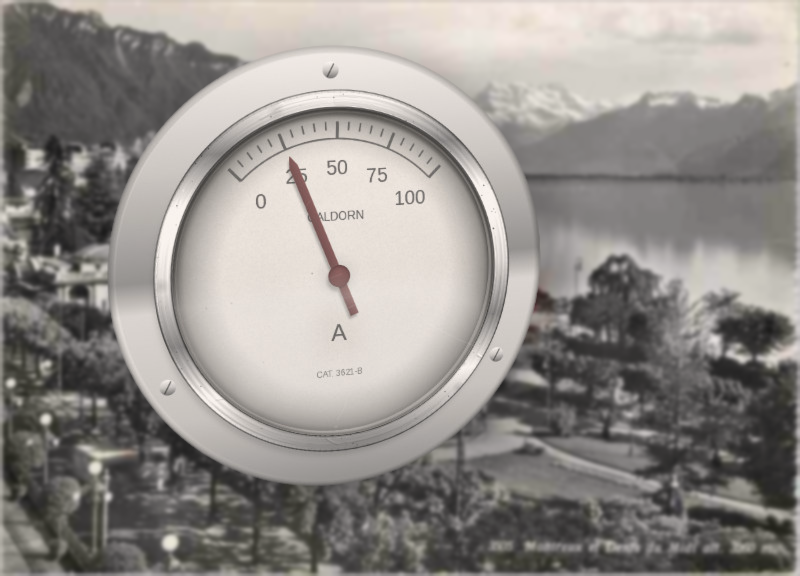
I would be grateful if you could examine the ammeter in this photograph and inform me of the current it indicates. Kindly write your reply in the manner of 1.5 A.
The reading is 25 A
